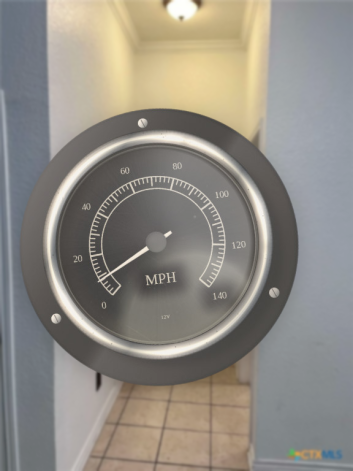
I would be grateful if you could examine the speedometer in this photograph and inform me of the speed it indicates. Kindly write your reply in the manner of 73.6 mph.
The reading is 8 mph
